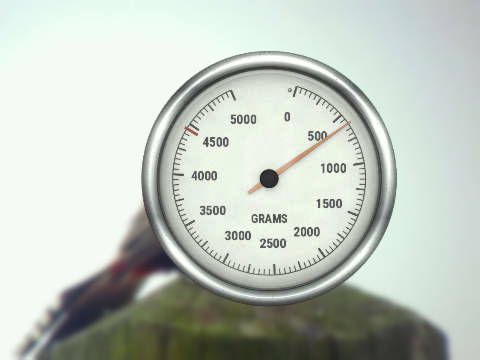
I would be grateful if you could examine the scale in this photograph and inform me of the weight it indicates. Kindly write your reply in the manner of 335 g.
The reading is 600 g
